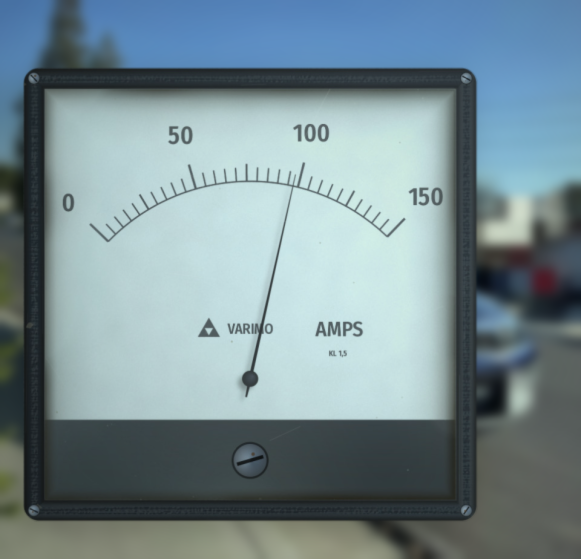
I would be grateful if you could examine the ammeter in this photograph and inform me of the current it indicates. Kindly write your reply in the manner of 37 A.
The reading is 97.5 A
